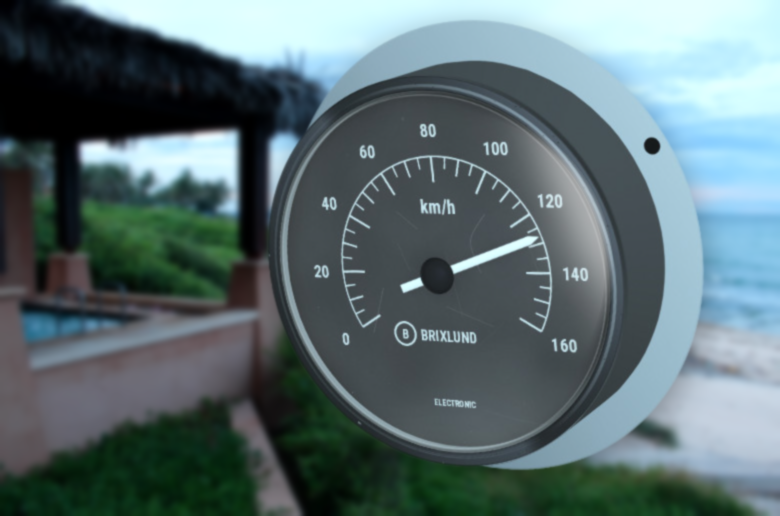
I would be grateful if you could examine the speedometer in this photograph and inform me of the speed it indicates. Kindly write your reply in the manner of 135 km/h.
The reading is 127.5 km/h
